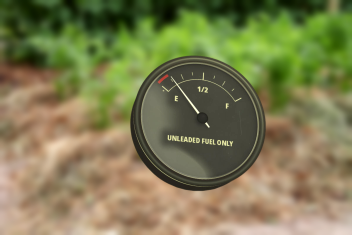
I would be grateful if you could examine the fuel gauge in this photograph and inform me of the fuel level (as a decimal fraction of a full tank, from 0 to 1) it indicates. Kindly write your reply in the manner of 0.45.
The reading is 0.125
